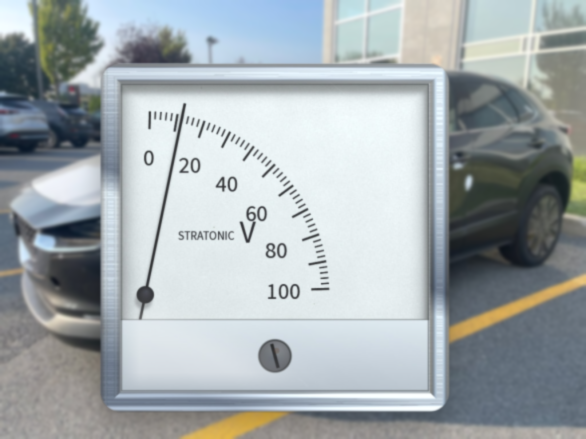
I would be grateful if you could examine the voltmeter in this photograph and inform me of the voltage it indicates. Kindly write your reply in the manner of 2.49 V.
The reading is 12 V
